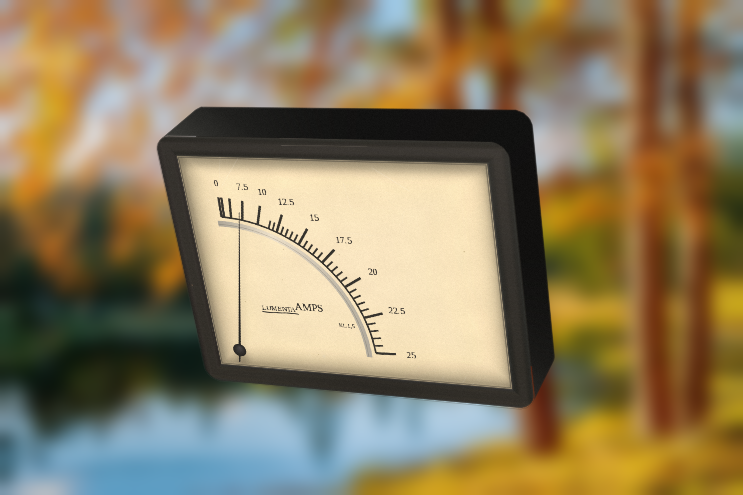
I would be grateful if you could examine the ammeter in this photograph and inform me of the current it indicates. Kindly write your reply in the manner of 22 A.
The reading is 7.5 A
